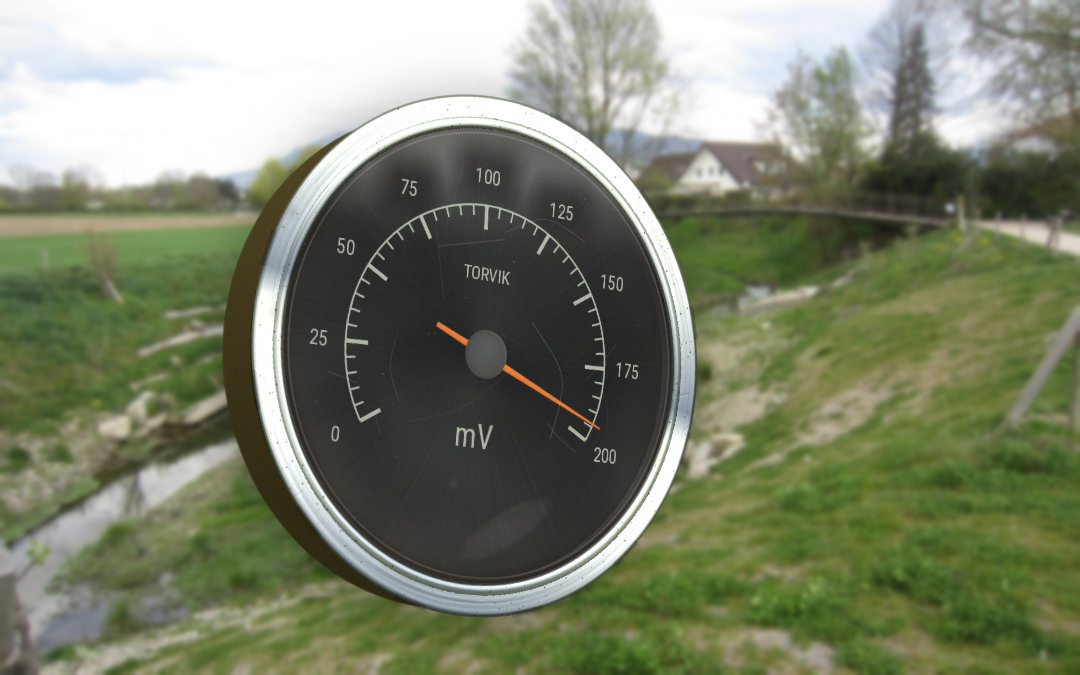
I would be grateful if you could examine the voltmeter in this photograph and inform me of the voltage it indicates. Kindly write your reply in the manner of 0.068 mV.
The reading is 195 mV
